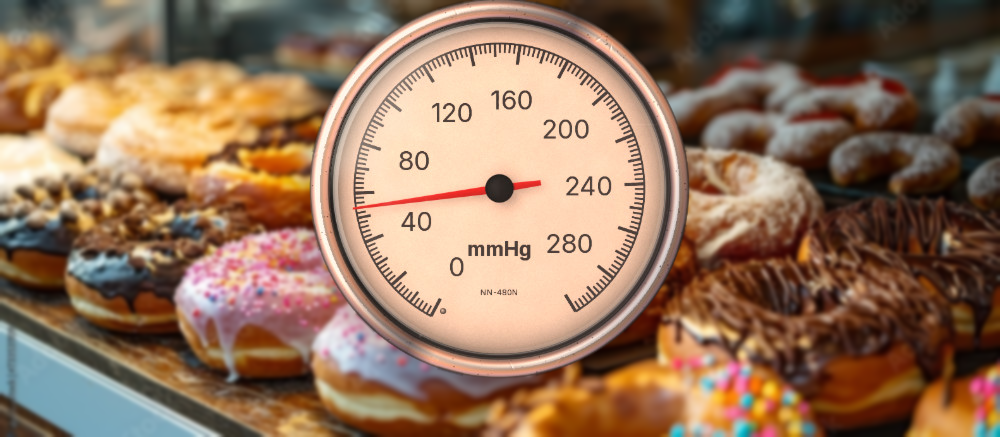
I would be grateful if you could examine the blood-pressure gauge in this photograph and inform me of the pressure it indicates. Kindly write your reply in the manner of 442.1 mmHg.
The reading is 54 mmHg
